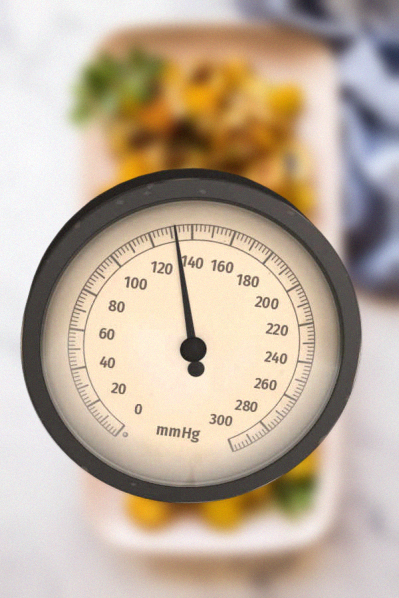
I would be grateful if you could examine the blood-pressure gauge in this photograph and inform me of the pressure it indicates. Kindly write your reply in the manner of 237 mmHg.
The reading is 132 mmHg
